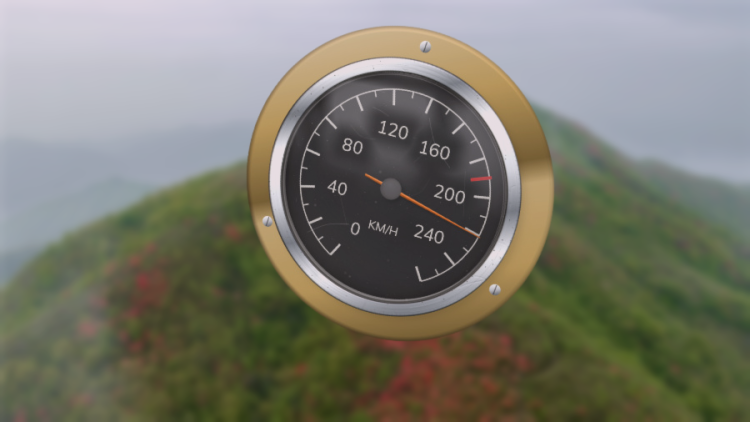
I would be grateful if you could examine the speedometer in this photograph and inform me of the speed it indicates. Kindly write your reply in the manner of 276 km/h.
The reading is 220 km/h
